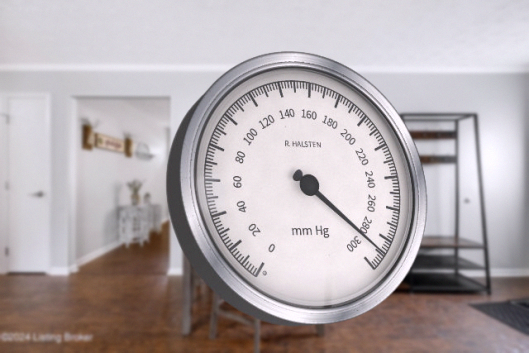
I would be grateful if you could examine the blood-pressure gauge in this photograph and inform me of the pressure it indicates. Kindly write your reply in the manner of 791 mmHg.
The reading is 290 mmHg
